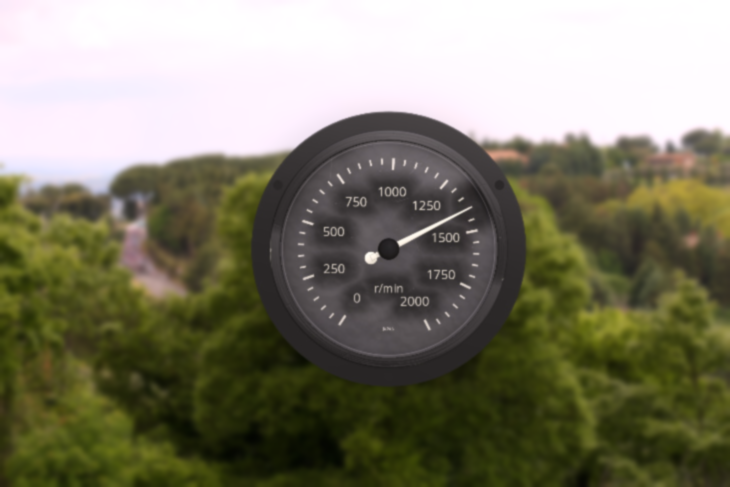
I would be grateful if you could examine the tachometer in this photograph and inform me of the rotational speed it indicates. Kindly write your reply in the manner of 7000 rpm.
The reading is 1400 rpm
